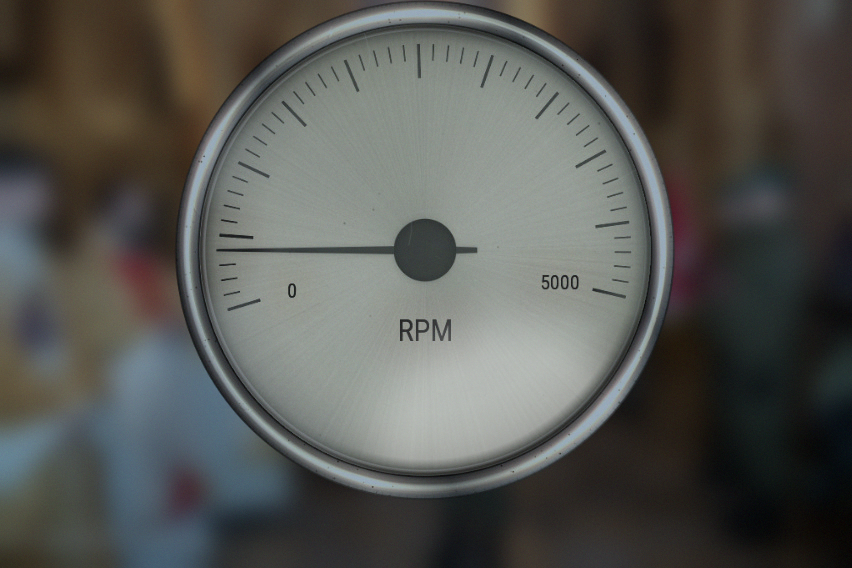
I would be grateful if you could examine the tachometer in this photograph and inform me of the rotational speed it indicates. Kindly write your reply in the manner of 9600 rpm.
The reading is 400 rpm
